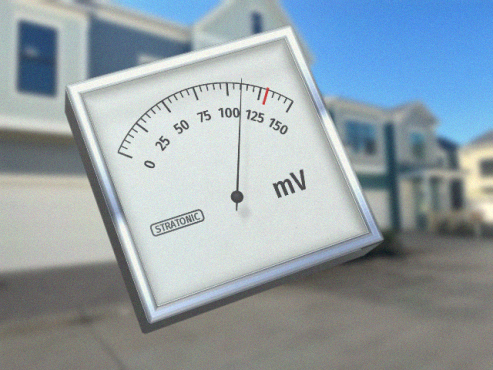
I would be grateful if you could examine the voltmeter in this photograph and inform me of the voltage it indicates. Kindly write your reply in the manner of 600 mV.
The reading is 110 mV
